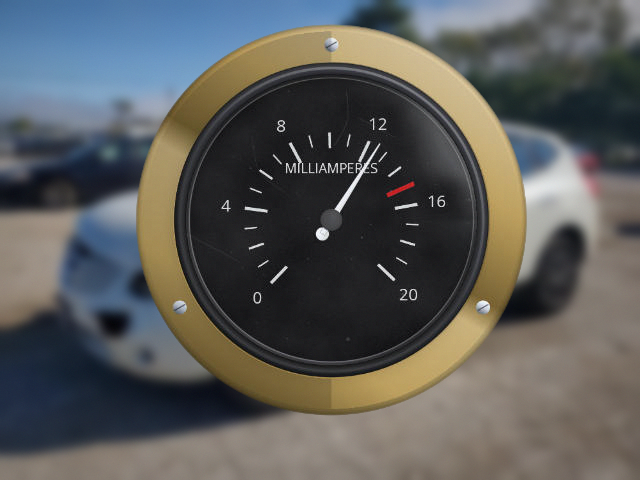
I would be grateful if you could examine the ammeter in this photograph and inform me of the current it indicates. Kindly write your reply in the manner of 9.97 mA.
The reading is 12.5 mA
